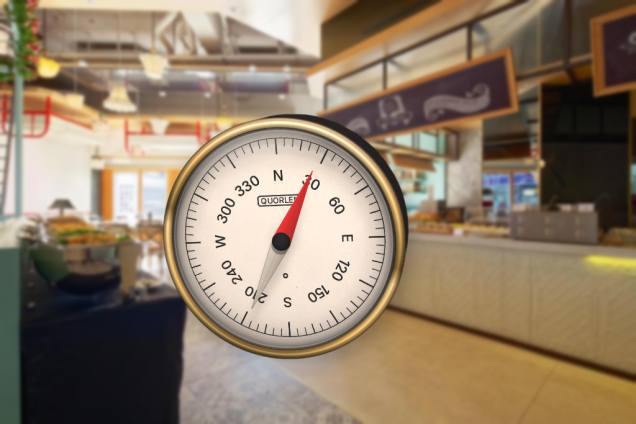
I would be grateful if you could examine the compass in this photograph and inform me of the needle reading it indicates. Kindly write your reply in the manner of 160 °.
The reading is 27.5 °
